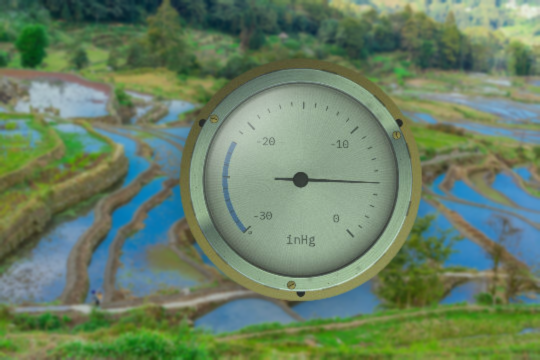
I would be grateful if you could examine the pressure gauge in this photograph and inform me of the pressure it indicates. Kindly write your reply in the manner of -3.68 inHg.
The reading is -5 inHg
